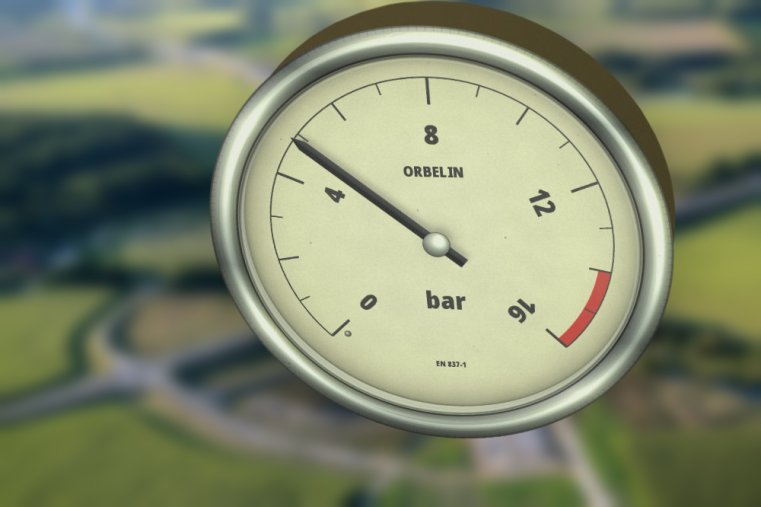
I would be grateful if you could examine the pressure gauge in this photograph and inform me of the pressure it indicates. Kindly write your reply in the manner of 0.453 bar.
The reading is 5 bar
